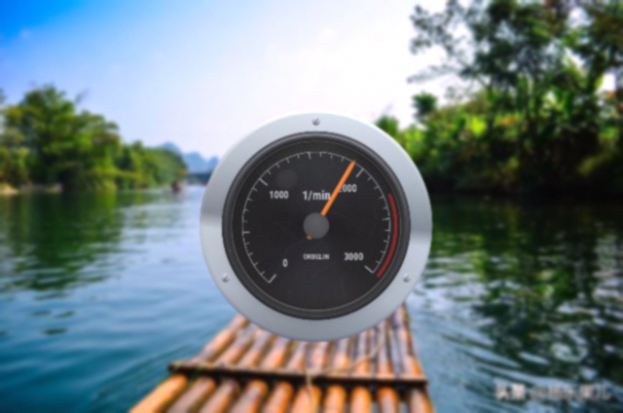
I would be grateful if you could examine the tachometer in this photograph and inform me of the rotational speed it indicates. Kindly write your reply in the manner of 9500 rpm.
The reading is 1900 rpm
